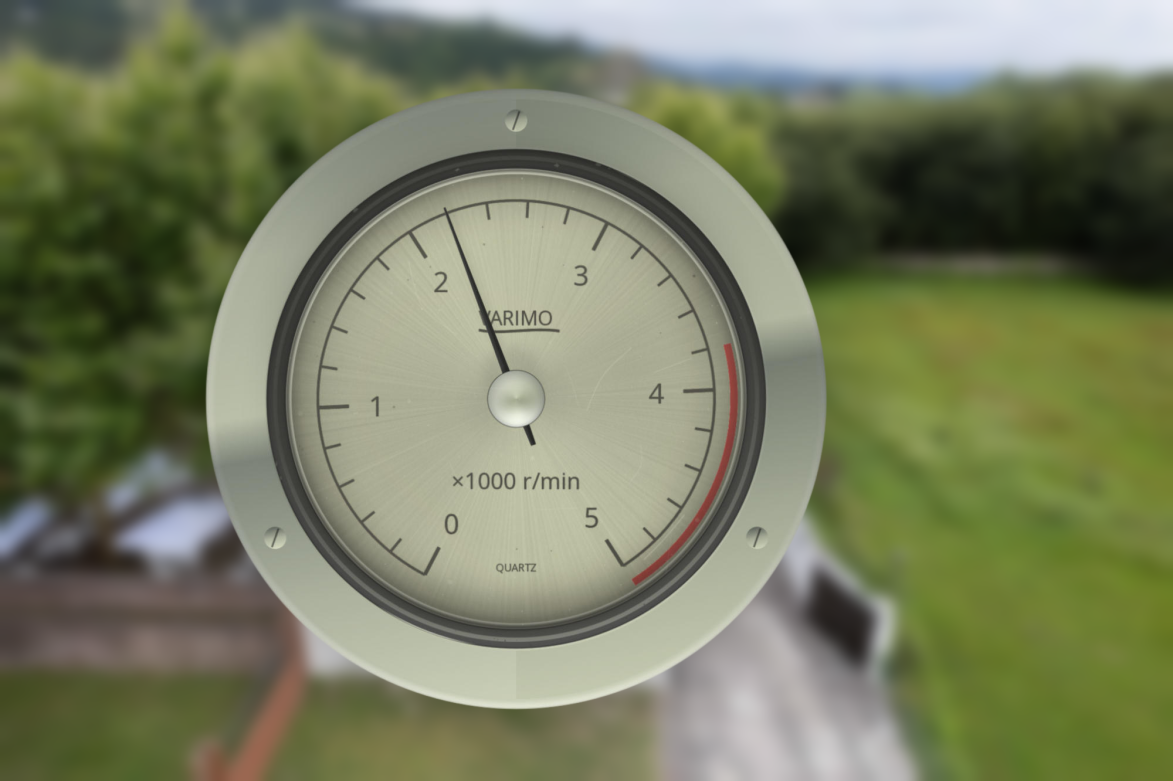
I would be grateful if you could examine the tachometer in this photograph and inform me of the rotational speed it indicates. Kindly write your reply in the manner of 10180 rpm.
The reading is 2200 rpm
